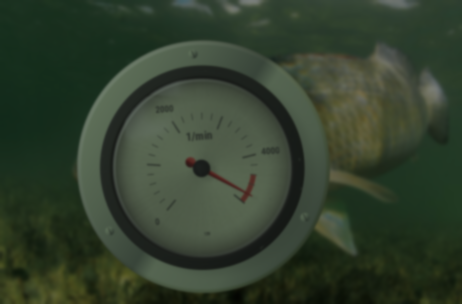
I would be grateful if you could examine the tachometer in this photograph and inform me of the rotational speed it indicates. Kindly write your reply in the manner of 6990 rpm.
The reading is 4800 rpm
